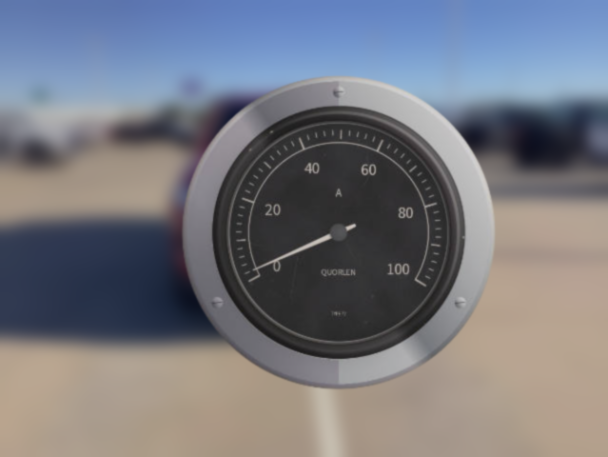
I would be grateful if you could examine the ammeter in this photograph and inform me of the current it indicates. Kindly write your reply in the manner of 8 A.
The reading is 2 A
